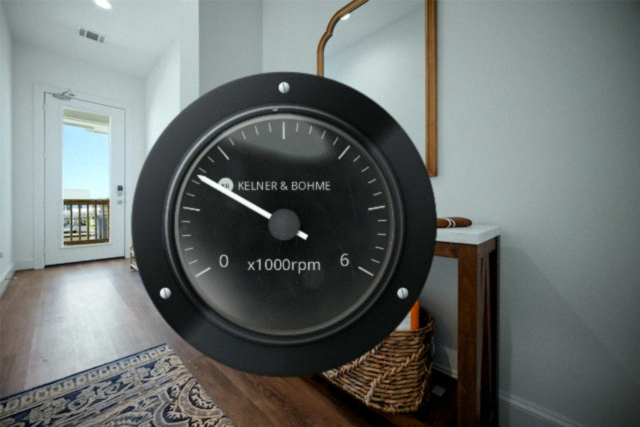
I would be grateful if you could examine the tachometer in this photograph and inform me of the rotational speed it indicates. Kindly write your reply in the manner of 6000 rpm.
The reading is 1500 rpm
